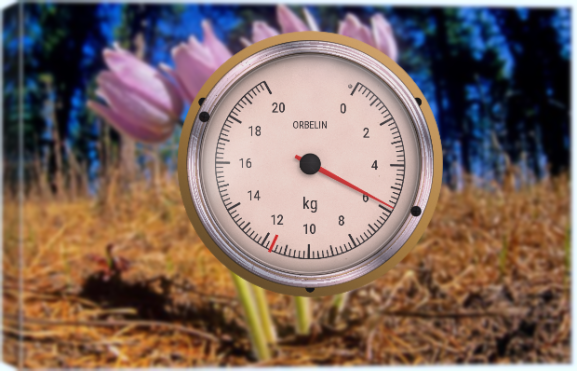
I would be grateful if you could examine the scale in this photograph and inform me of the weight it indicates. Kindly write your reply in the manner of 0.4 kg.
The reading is 5.8 kg
